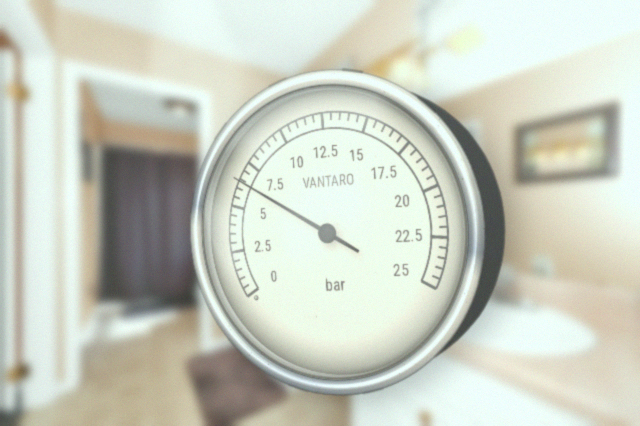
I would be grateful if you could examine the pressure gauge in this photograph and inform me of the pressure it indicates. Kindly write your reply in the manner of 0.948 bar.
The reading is 6.5 bar
